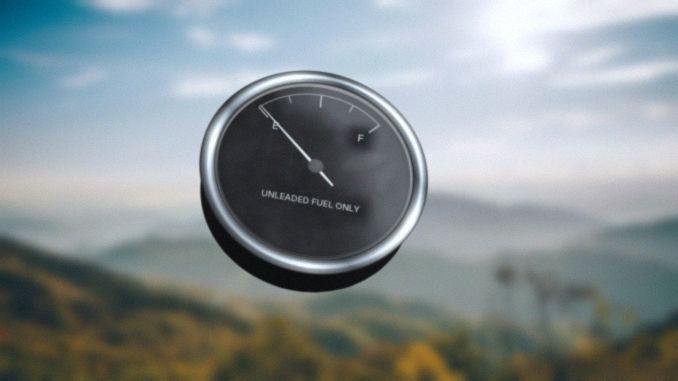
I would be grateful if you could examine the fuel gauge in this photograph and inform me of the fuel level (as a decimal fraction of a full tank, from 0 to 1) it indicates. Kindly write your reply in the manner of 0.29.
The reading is 0
